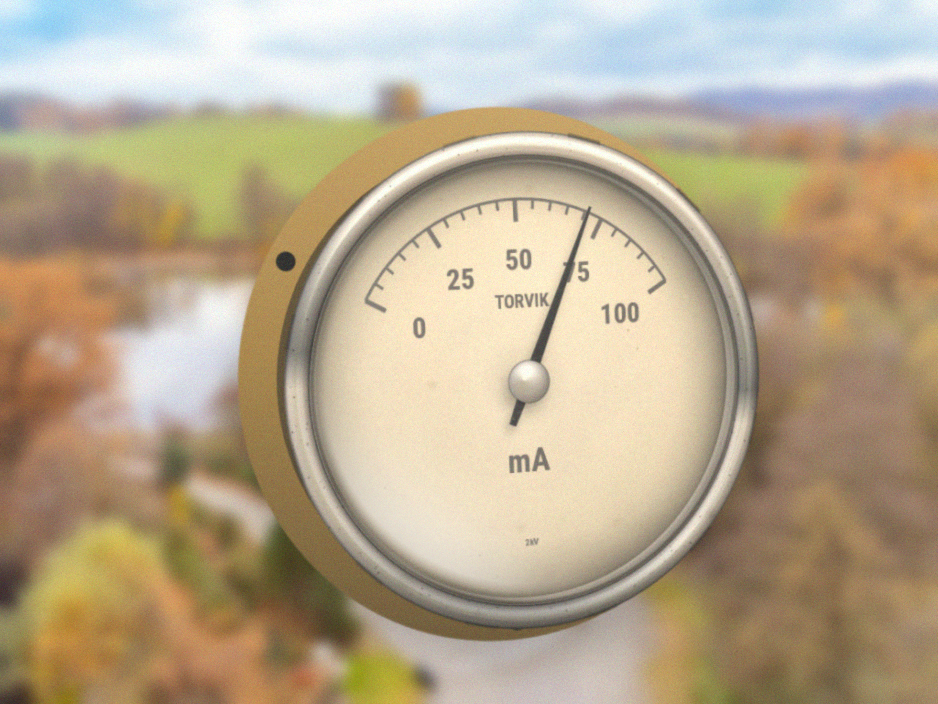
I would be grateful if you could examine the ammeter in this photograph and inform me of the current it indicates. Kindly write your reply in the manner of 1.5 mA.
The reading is 70 mA
